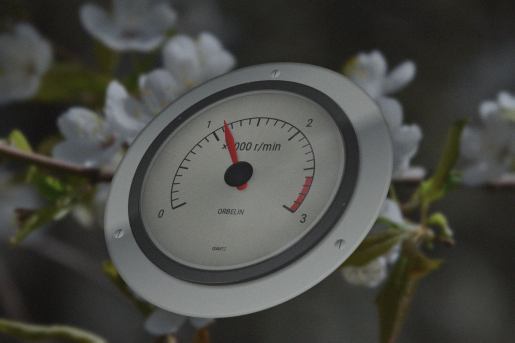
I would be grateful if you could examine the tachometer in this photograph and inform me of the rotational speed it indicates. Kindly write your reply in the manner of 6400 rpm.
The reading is 1150 rpm
